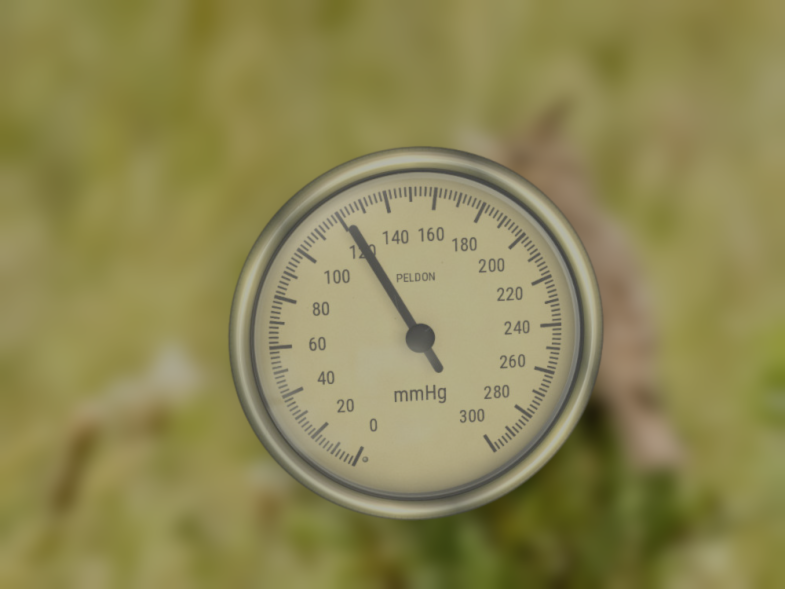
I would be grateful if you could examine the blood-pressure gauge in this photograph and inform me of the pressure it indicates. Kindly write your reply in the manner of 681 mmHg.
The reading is 122 mmHg
